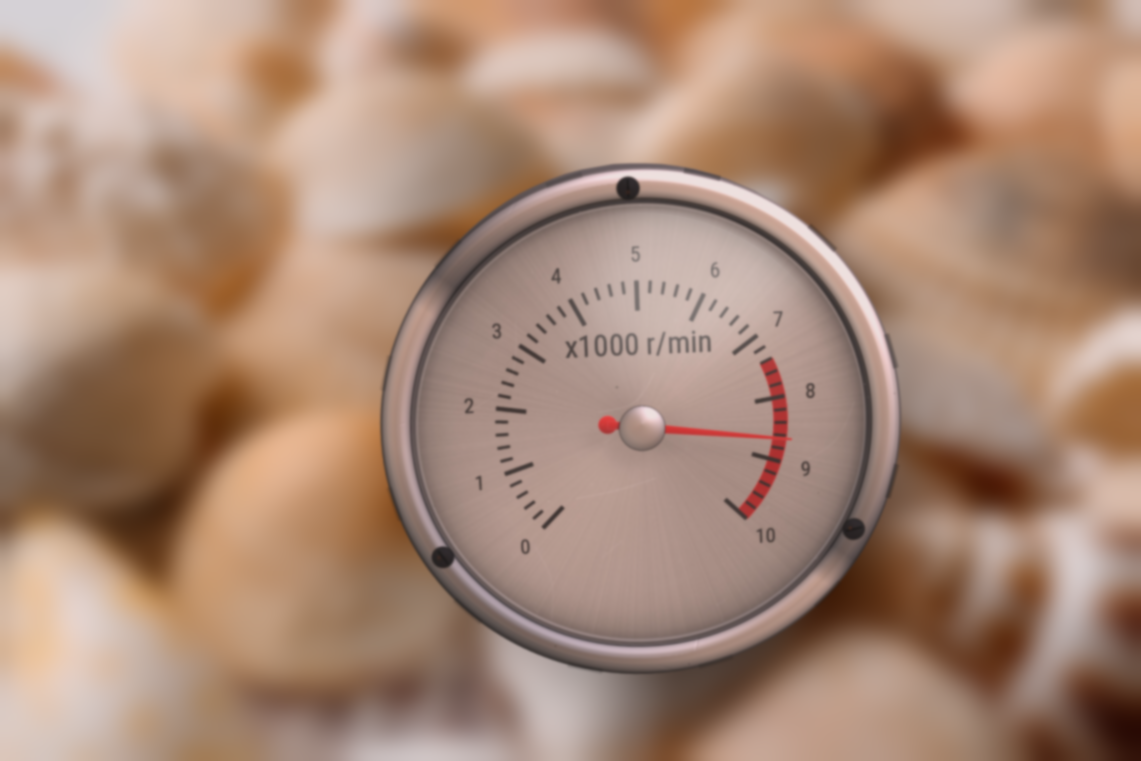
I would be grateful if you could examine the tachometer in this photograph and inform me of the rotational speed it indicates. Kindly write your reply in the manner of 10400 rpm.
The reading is 8600 rpm
